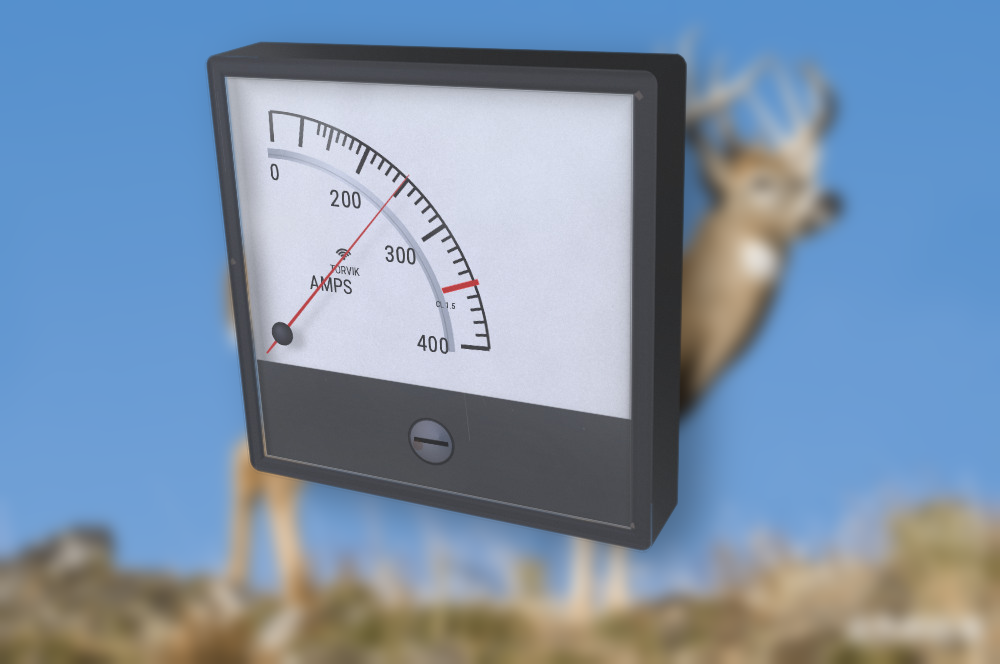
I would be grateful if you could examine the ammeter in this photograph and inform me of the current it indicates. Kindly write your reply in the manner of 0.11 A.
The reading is 250 A
